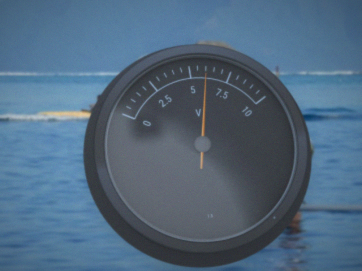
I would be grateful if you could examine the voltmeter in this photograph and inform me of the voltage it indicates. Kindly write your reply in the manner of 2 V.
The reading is 6 V
